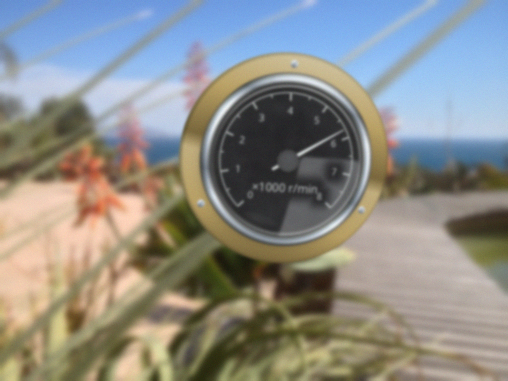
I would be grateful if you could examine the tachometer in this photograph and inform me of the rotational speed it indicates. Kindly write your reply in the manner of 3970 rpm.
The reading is 5750 rpm
